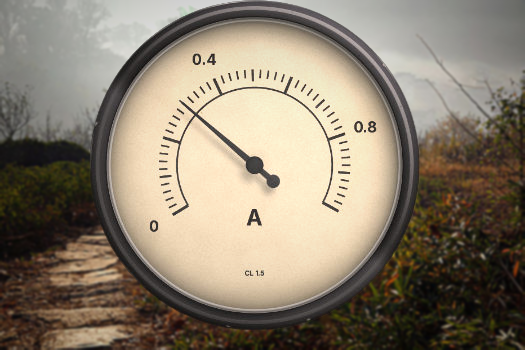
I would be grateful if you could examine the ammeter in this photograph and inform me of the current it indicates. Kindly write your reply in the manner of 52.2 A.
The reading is 0.3 A
